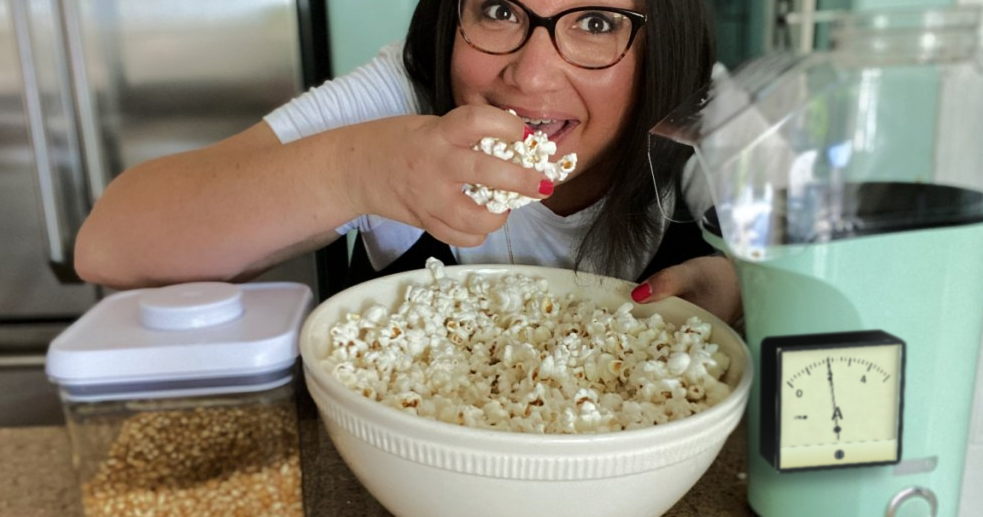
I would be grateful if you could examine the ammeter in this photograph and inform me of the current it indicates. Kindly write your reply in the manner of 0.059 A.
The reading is 2 A
